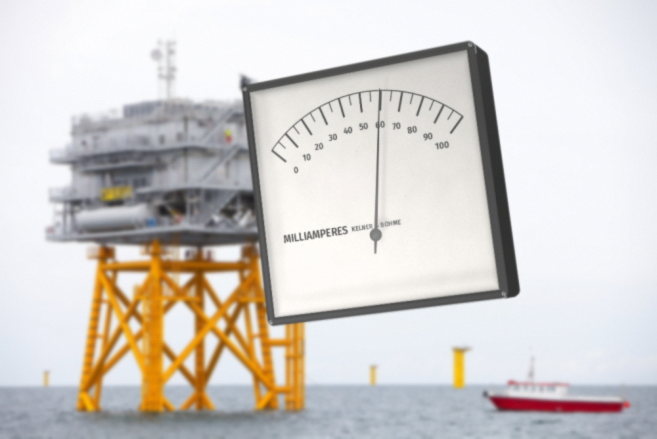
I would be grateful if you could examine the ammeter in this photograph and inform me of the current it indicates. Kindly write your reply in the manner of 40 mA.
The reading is 60 mA
